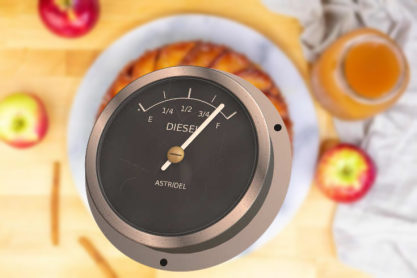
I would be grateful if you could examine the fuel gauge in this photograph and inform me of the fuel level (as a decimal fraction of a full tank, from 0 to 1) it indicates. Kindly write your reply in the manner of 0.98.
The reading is 0.875
